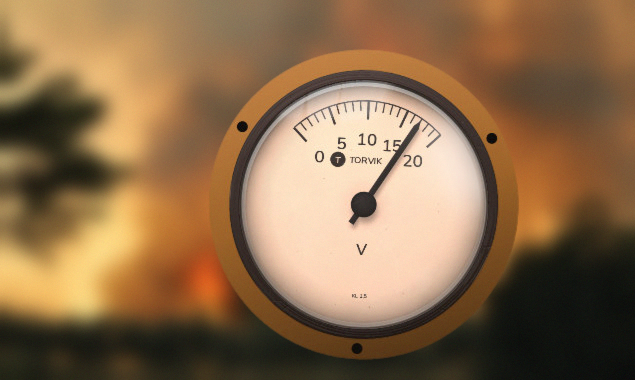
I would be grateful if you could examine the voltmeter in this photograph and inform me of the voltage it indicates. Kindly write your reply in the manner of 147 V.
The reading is 17 V
